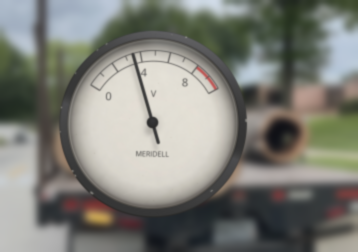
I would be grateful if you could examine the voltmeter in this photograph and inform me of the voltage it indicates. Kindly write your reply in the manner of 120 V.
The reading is 3.5 V
